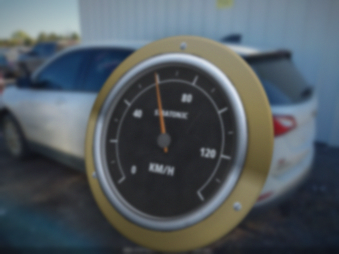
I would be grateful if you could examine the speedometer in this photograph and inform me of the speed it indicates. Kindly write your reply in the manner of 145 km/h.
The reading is 60 km/h
